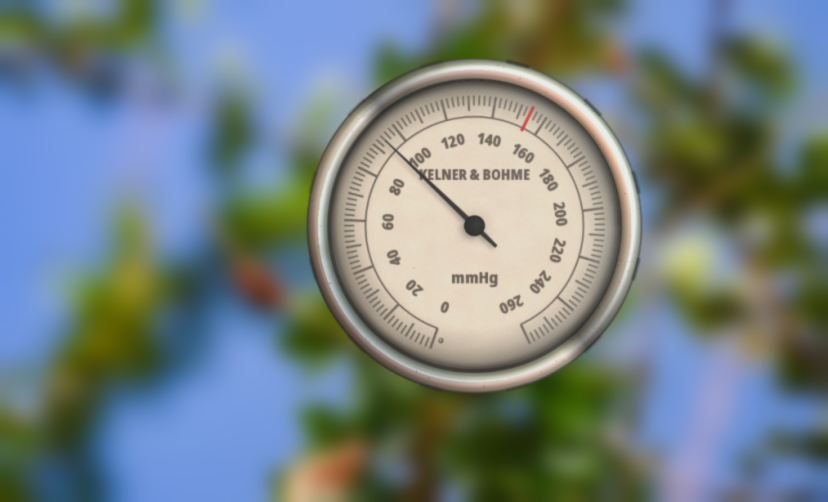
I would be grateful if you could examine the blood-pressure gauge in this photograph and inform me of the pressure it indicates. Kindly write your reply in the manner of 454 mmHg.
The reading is 94 mmHg
